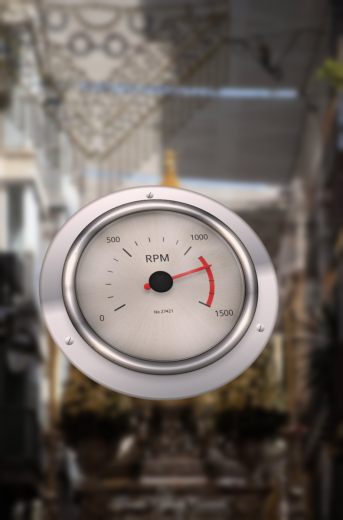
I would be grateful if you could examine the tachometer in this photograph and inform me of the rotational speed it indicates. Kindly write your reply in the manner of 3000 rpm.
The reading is 1200 rpm
